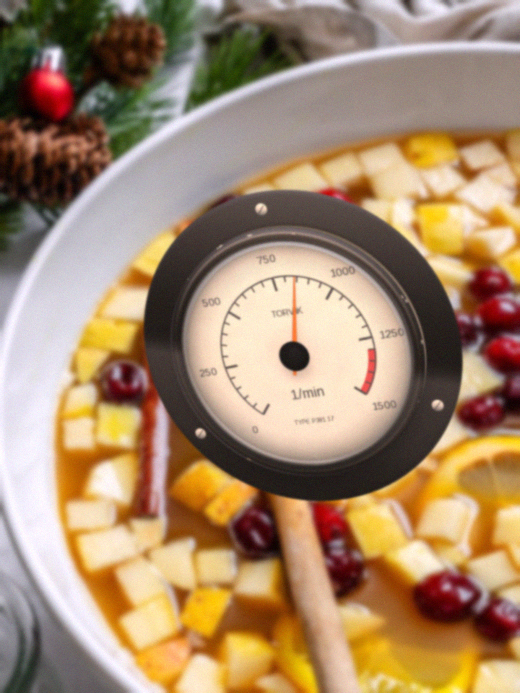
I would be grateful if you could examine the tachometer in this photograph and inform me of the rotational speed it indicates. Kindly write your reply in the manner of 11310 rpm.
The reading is 850 rpm
